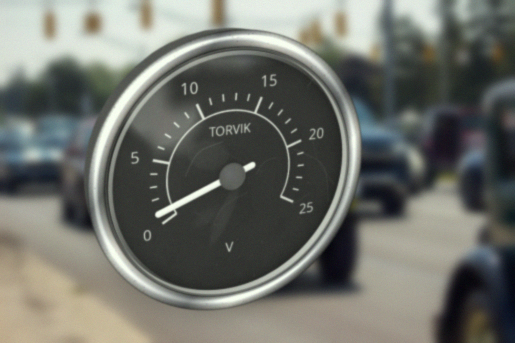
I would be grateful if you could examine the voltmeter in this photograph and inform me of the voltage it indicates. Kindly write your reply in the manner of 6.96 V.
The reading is 1 V
